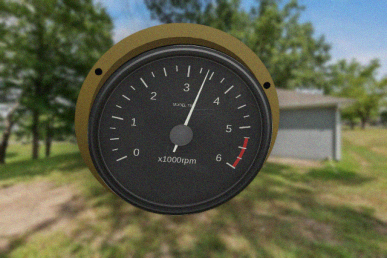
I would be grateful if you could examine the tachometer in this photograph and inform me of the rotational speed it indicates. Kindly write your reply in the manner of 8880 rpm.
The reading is 3375 rpm
